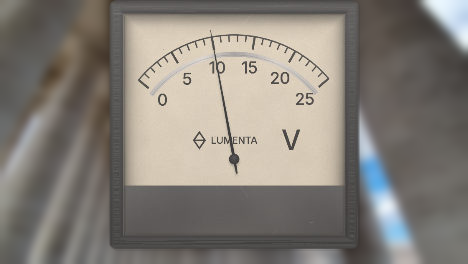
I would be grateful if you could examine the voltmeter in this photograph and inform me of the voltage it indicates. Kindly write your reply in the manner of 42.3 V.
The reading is 10 V
